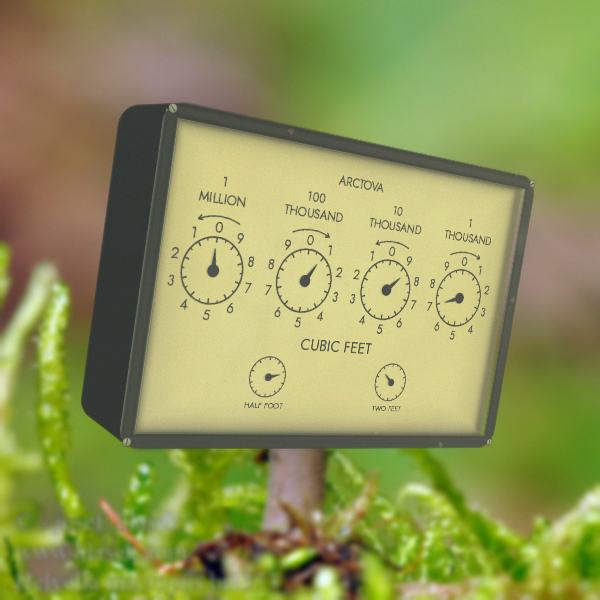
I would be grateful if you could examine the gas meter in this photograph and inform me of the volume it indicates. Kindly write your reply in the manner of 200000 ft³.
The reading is 8700 ft³
